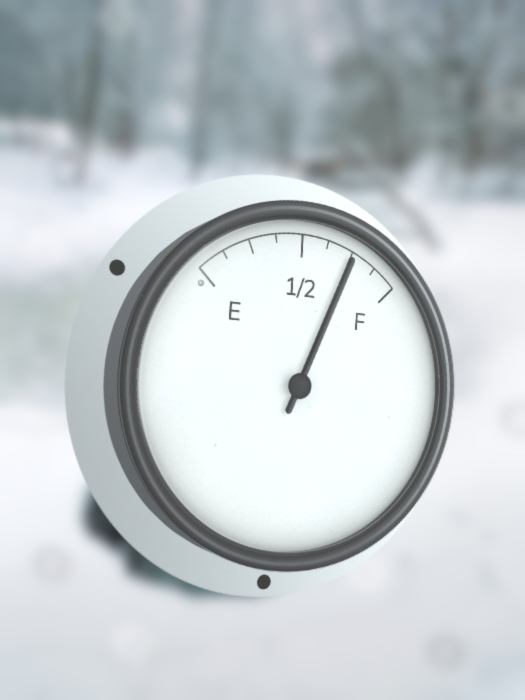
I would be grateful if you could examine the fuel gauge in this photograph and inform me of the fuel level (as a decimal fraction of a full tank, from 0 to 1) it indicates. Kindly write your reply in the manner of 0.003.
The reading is 0.75
